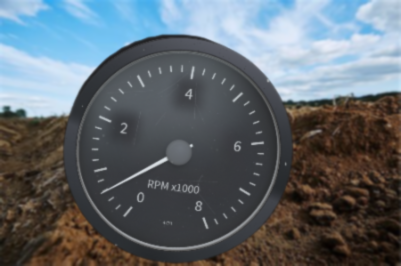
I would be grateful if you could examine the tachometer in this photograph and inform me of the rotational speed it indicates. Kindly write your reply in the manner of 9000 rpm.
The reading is 600 rpm
